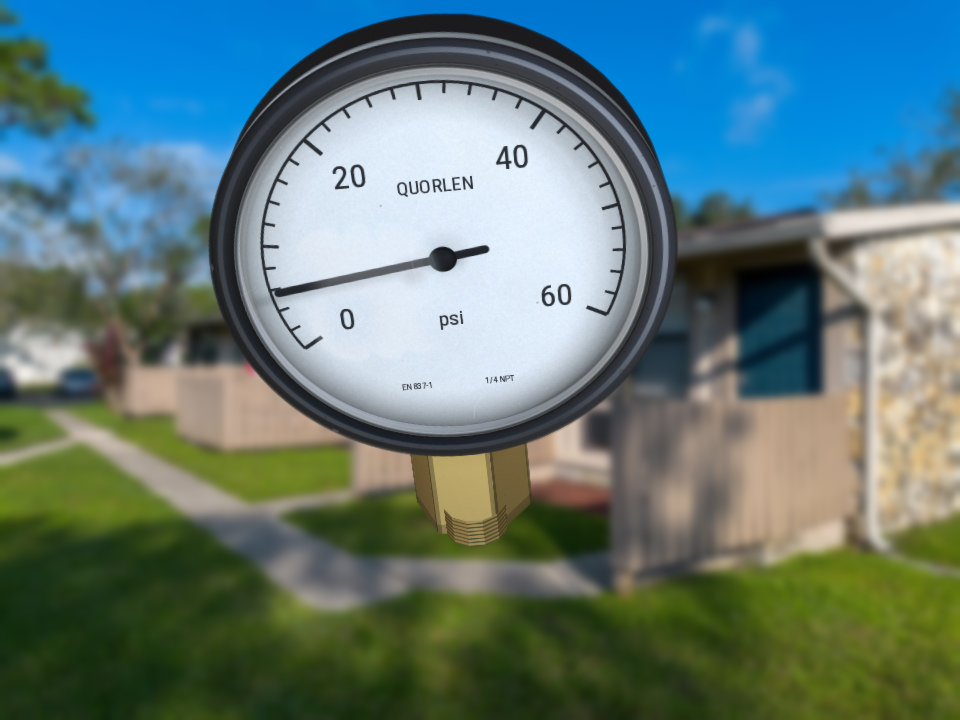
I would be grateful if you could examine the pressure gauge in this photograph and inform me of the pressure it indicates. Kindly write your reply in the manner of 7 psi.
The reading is 6 psi
